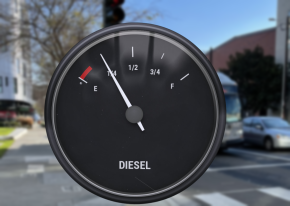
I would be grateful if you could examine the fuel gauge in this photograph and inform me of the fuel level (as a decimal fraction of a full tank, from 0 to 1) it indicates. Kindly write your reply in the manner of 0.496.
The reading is 0.25
